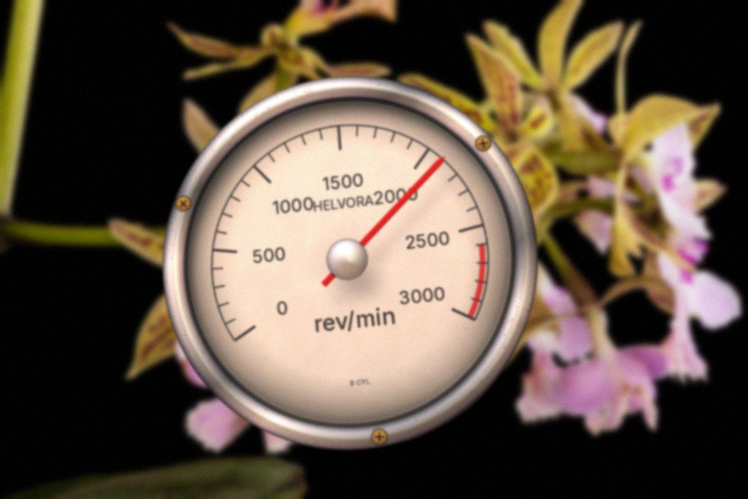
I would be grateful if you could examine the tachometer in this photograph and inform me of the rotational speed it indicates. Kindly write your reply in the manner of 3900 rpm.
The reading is 2100 rpm
